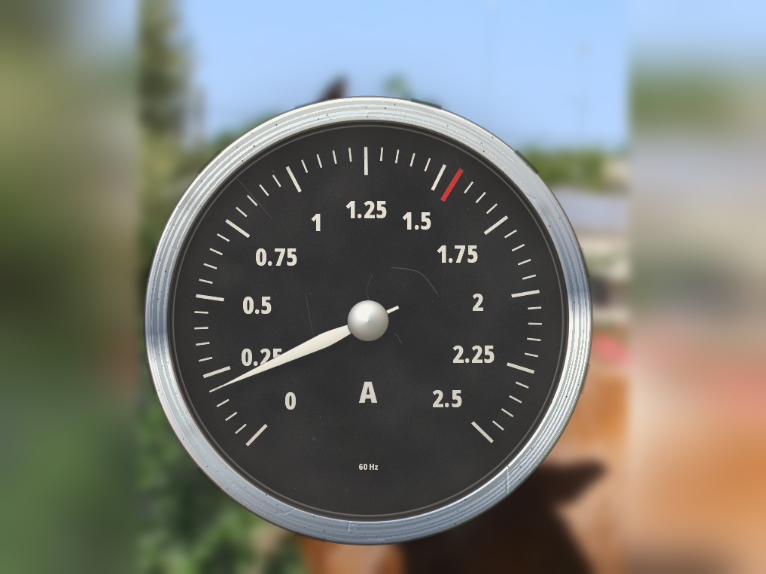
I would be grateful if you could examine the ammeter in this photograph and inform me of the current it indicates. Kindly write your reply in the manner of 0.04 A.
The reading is 0.2 A
